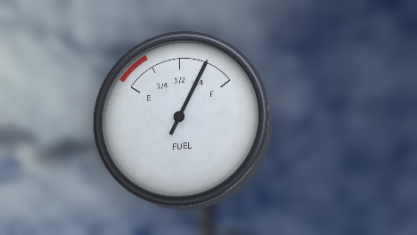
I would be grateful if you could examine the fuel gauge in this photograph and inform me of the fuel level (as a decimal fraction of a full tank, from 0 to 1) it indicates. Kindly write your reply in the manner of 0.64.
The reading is 0.75
